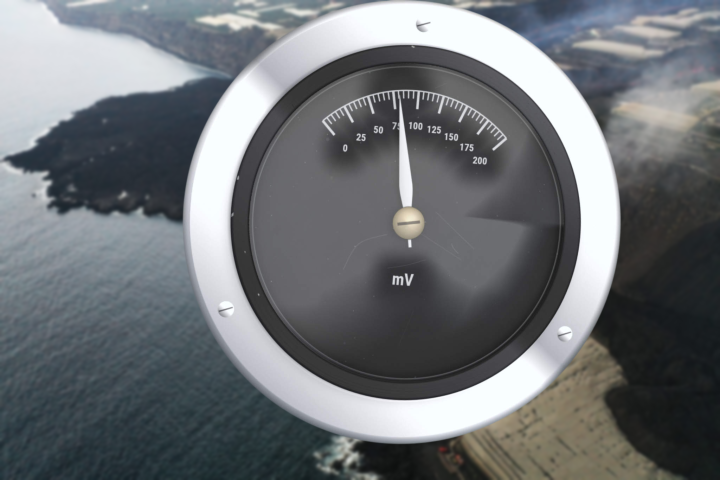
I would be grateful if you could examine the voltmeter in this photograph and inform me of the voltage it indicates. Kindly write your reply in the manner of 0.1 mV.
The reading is 80 mV
